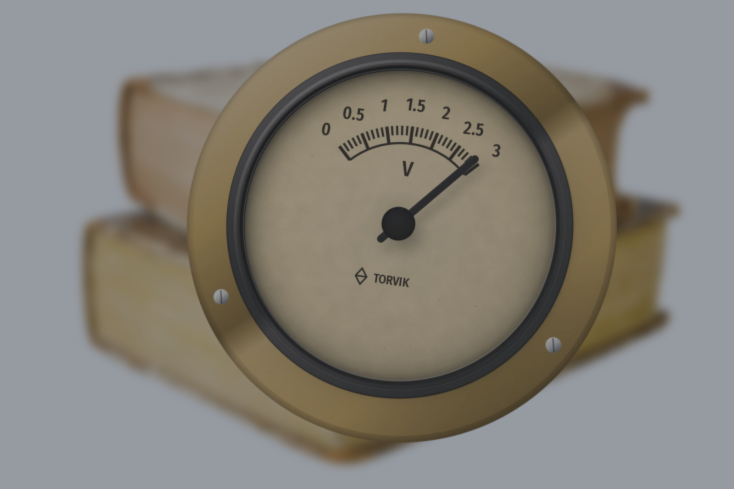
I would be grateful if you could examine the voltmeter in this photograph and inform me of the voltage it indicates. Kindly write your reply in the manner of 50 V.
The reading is 2.9 V
